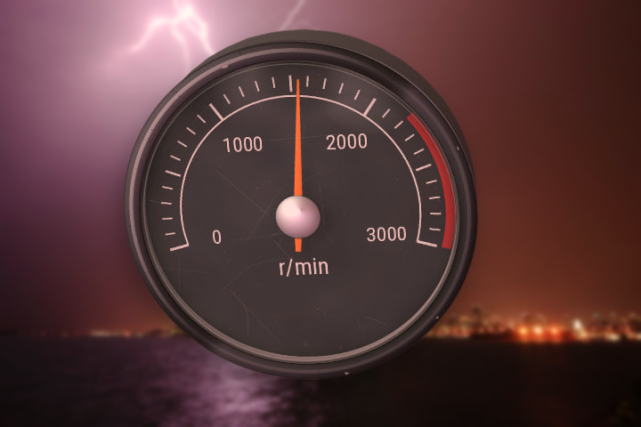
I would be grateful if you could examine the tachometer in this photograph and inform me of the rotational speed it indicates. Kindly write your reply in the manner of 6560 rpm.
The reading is 1550 rpm
